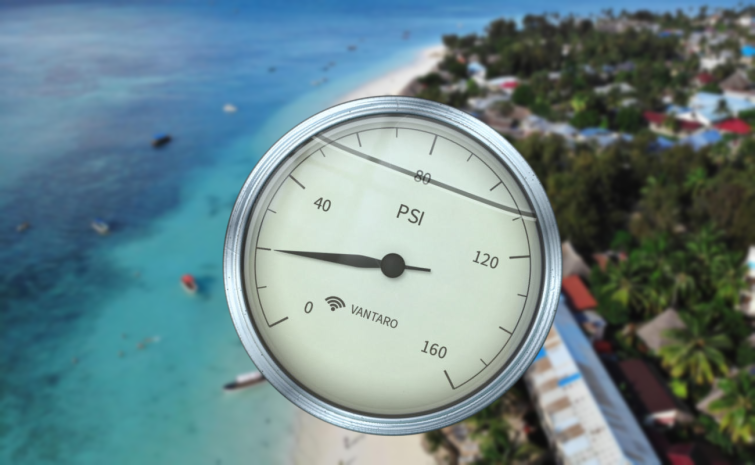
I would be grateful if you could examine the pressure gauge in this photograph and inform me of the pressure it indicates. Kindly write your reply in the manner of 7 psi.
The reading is 20 psi
